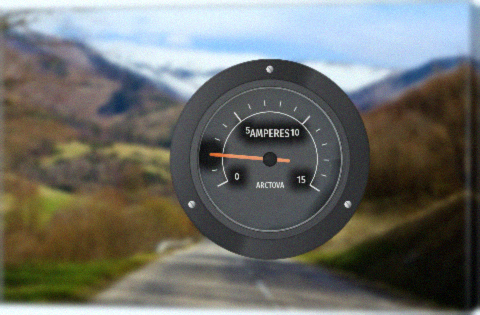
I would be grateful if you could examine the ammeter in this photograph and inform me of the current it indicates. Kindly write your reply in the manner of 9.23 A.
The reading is 2 A
